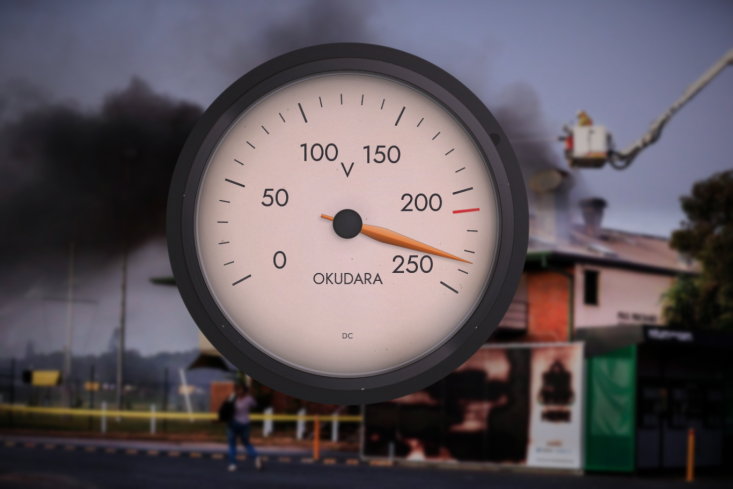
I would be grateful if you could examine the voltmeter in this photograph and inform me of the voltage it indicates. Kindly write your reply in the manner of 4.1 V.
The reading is 235 V
